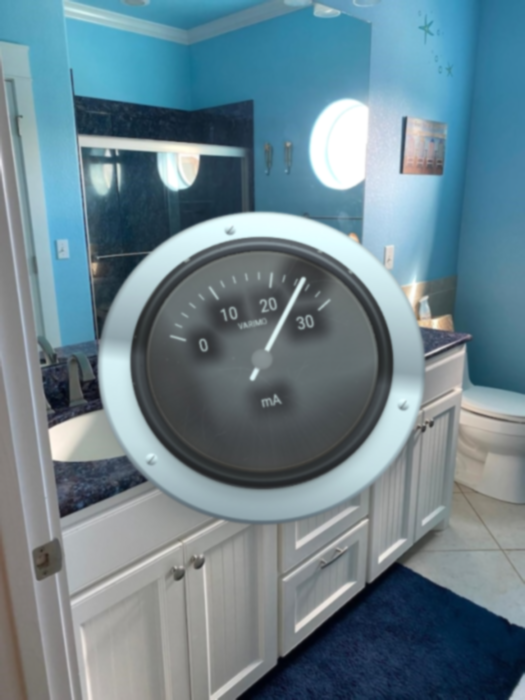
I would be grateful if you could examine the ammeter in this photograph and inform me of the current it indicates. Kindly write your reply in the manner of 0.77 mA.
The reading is 25 mA
